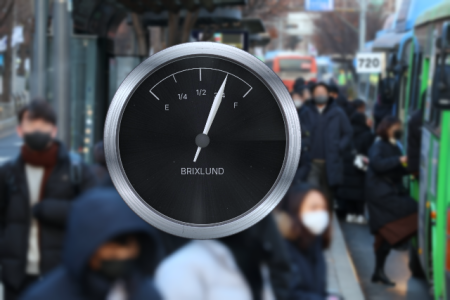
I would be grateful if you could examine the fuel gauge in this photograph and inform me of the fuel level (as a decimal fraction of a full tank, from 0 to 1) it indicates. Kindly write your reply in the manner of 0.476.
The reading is 0.75
